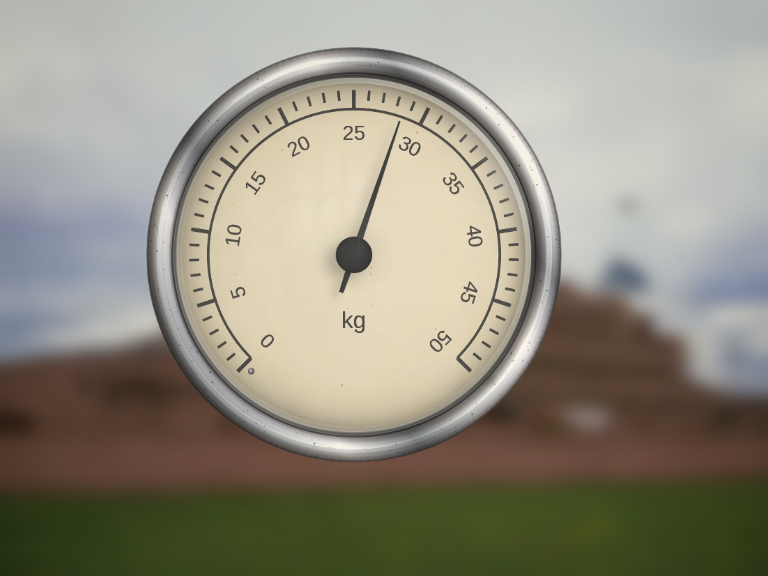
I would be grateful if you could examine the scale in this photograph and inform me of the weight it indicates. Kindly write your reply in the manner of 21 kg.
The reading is 28.5 kg
